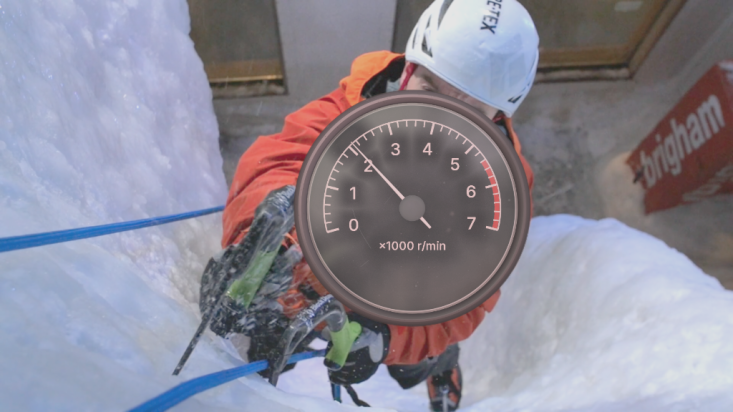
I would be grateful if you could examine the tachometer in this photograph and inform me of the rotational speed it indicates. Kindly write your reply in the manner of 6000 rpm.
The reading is 2100 rpm
